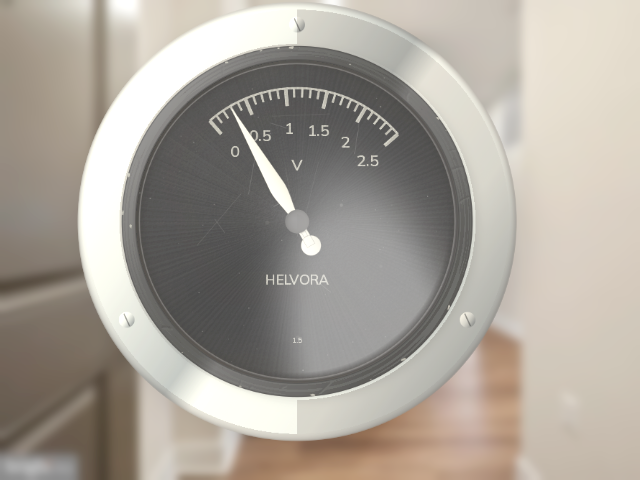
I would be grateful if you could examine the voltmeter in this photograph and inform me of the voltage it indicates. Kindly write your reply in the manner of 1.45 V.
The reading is 0.3 V
